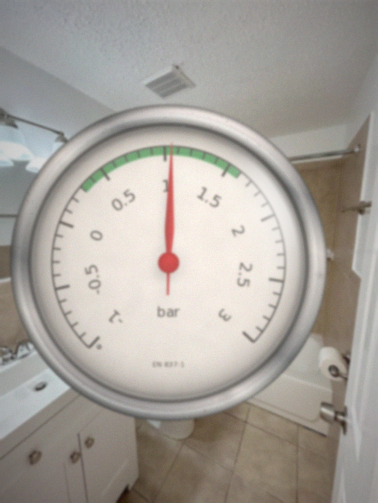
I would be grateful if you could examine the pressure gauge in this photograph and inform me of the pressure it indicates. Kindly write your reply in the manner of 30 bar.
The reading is 1.05 bar
